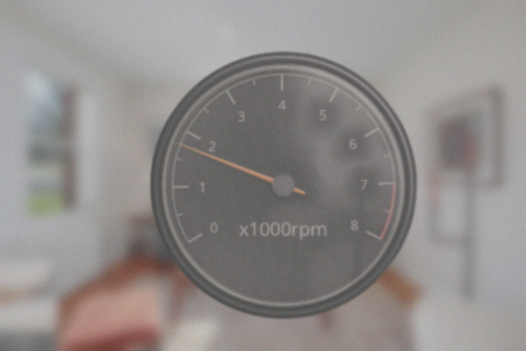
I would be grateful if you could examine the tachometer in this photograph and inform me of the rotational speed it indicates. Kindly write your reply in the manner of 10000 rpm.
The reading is 1750 rpm
